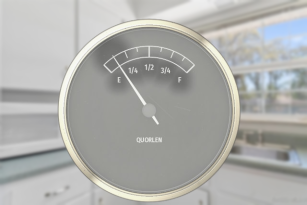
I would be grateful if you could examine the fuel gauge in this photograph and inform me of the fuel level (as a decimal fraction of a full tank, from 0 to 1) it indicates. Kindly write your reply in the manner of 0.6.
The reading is 0.125
